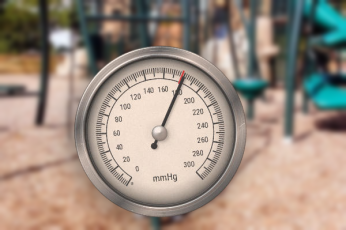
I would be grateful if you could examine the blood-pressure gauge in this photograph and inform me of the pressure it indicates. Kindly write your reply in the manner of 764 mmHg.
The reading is 180 mmHg
